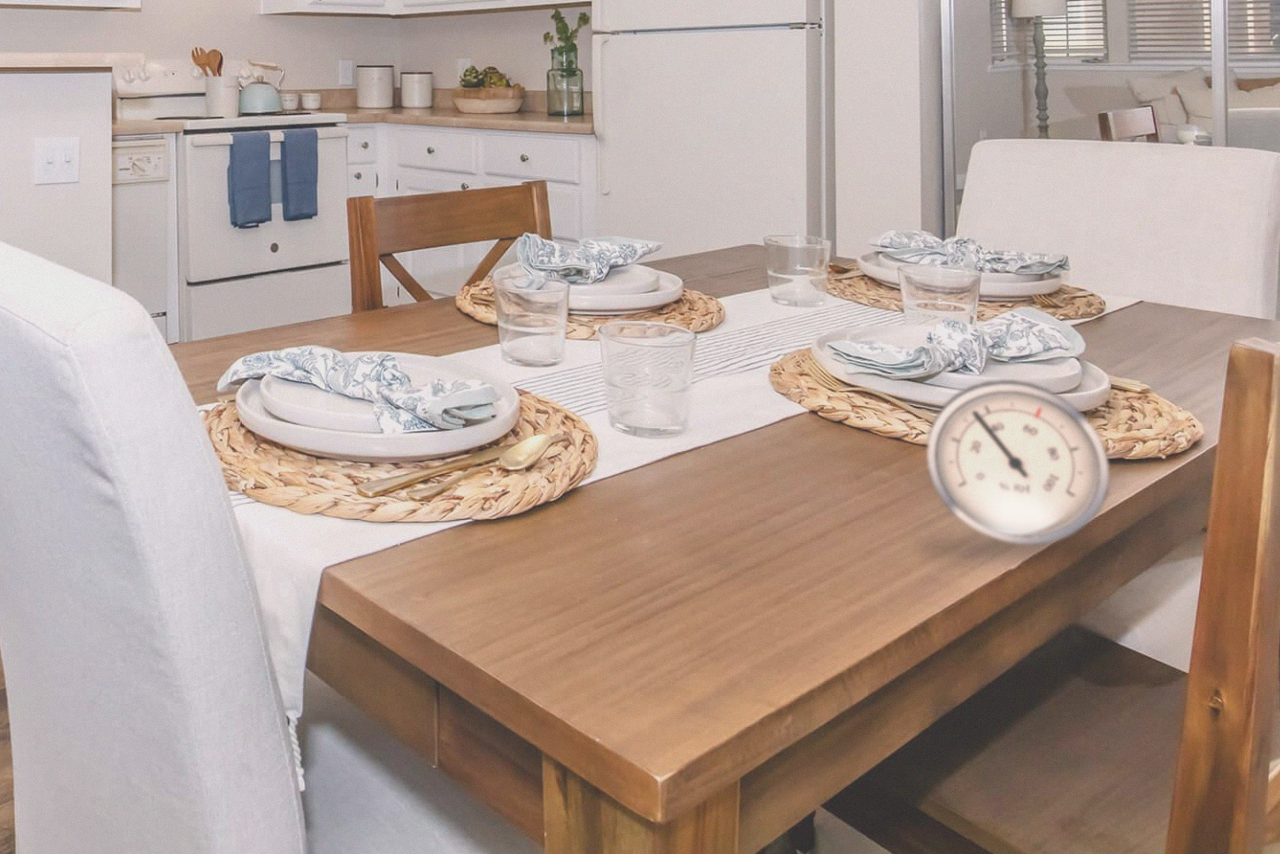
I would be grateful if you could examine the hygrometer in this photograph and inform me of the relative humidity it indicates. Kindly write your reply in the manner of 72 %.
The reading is 35 %
